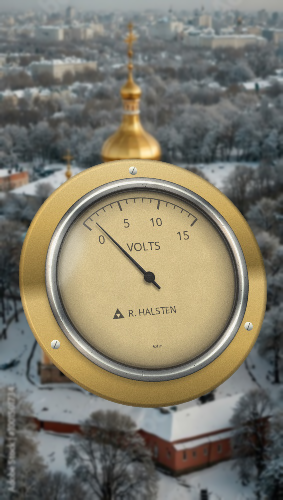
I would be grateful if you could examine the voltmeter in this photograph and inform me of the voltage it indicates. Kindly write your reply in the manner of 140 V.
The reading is 1 V
